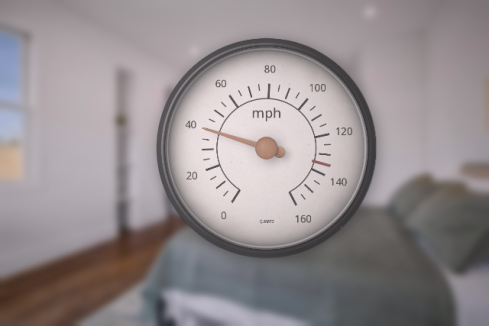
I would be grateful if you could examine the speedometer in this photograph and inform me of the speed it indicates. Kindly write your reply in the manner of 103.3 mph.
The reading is 40 mph
